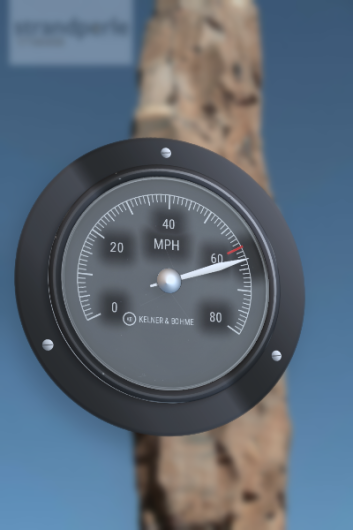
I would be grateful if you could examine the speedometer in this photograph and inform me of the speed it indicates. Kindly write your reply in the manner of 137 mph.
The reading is 63 mph
